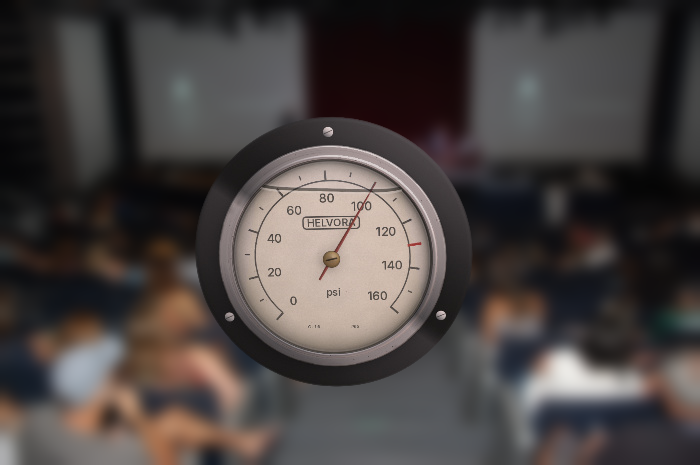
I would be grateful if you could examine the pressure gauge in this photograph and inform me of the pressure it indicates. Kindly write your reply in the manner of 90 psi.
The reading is 100 psi
